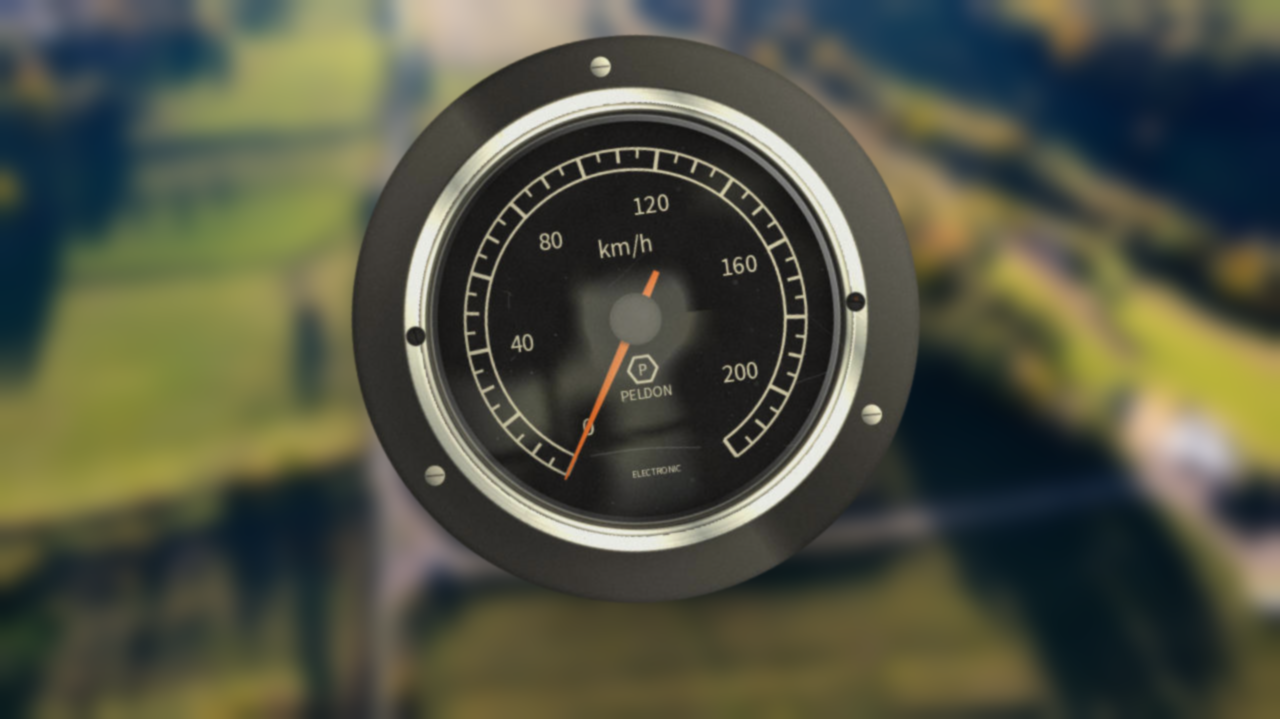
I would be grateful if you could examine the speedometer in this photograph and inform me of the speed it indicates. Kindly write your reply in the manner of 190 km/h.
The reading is 0 km/h
